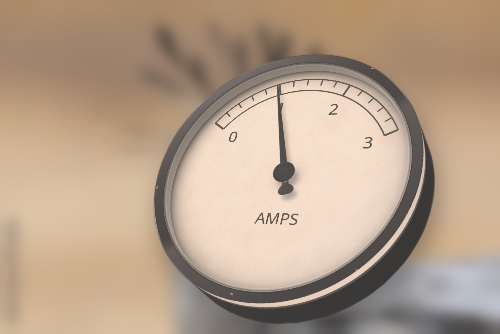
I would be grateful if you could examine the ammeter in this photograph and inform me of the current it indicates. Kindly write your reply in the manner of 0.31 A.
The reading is 1 A
